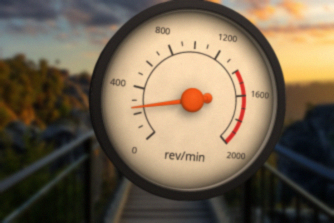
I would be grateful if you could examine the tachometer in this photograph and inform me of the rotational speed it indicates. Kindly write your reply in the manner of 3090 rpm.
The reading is 250 rpm
